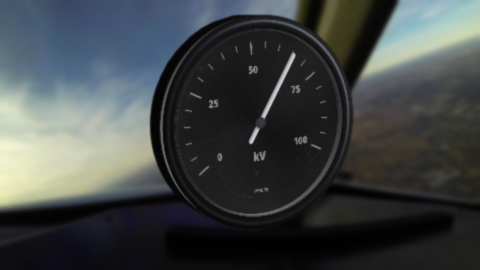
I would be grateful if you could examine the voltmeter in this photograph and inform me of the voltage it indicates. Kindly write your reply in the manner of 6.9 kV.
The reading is 65 kV
